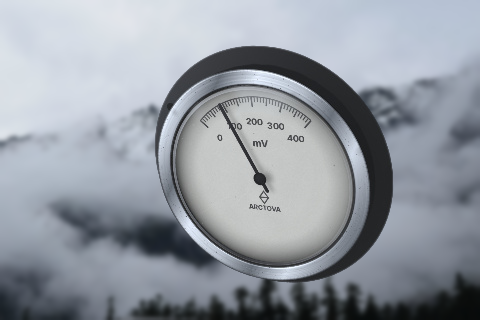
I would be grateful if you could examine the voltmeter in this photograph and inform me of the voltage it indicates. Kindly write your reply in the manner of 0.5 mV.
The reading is 100 mV
